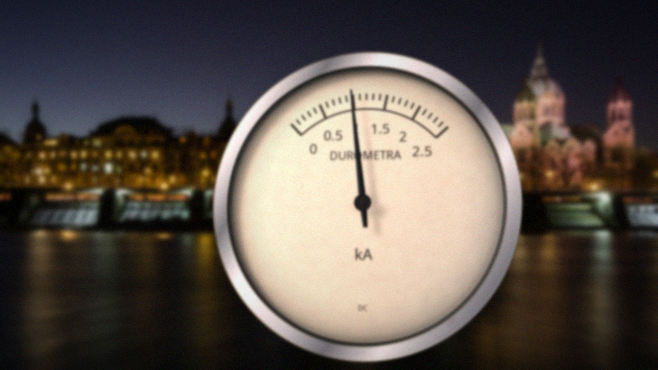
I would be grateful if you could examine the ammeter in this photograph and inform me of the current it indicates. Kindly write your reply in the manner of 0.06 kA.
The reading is 1 kA
